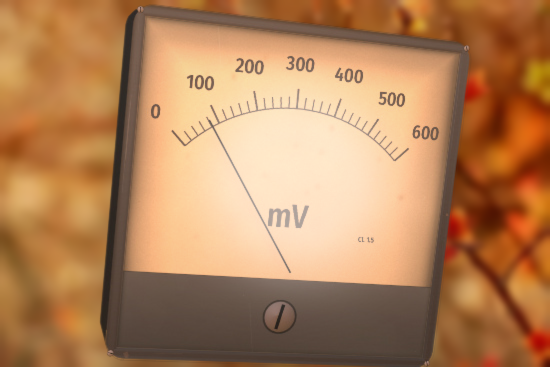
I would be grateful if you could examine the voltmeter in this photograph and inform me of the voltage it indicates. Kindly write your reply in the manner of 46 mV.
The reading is 80 mV
